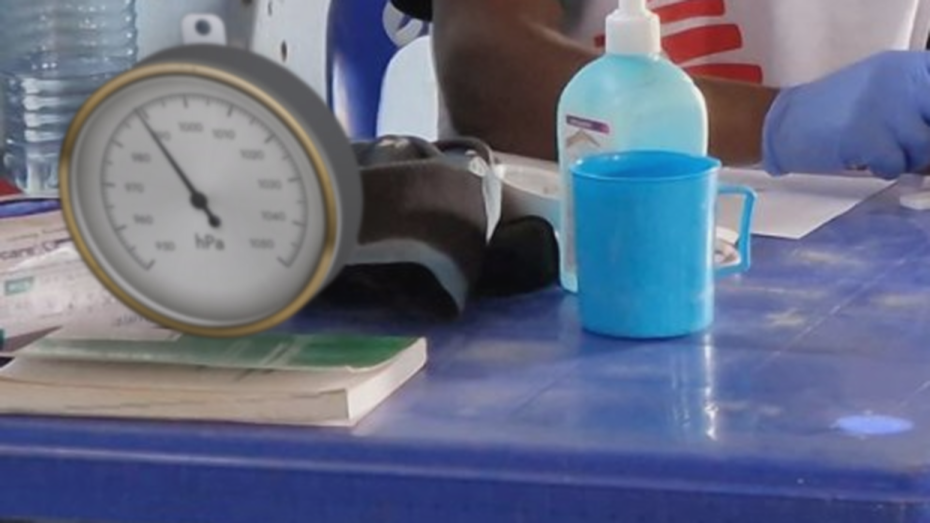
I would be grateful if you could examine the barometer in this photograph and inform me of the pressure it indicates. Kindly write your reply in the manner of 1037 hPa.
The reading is 990 hPa
